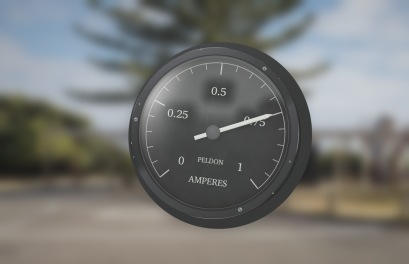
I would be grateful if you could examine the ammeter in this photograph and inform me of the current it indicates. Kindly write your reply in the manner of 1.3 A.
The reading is 0.75 A
